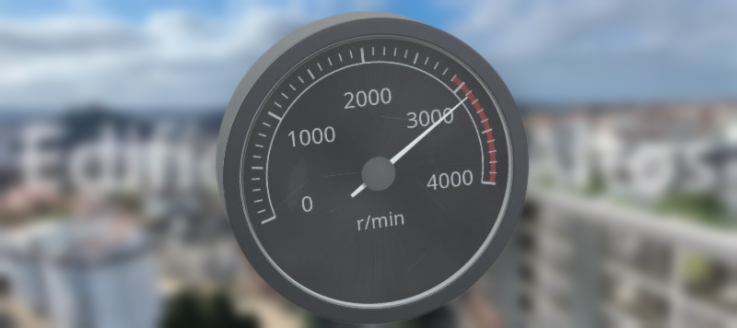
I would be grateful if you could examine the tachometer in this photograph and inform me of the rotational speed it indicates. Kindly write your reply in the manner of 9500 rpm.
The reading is 3100 rpm
